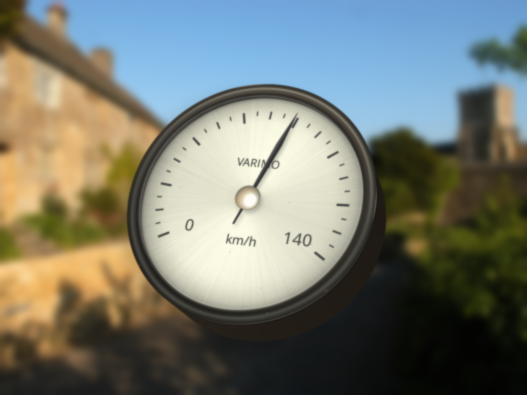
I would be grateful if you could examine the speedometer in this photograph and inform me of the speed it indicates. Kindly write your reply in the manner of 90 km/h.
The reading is 80 km/h
